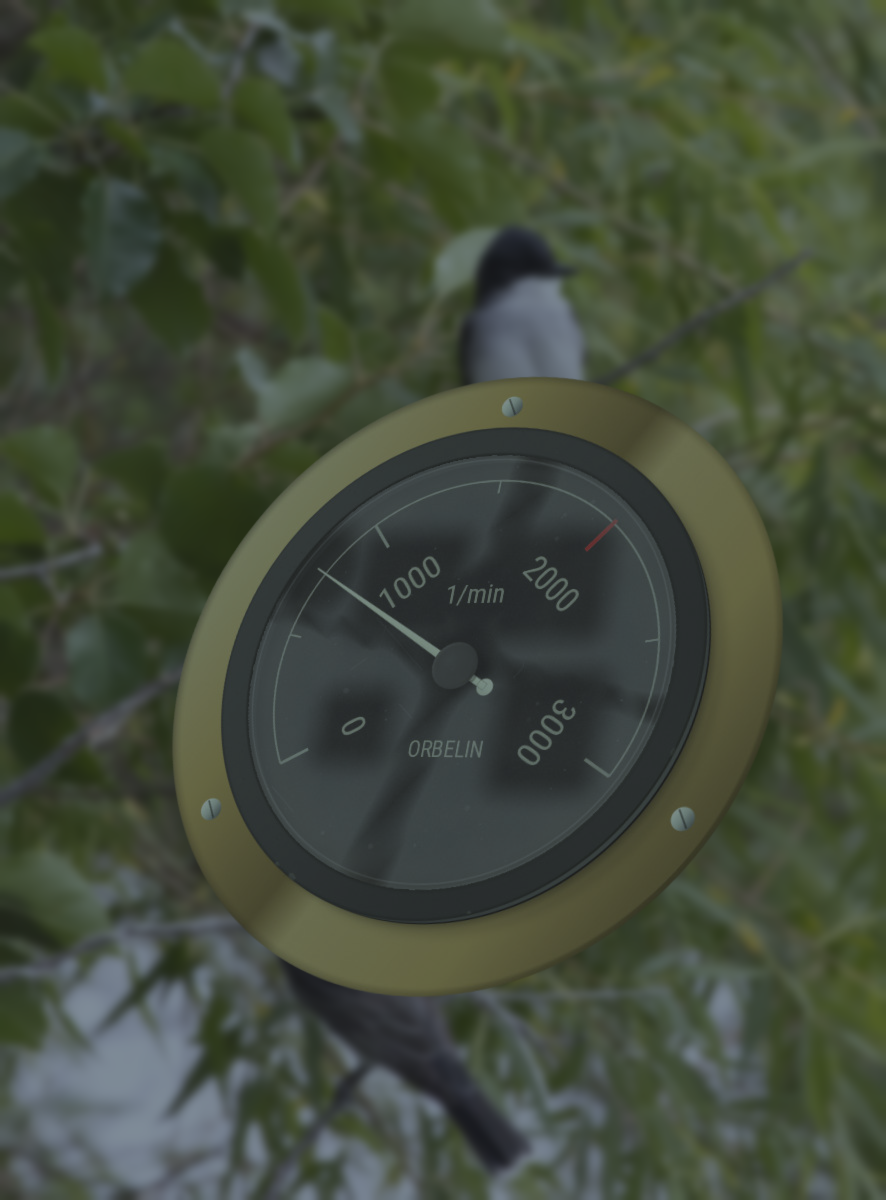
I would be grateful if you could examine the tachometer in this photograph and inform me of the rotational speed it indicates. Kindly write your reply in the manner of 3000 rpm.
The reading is 750 rpm
